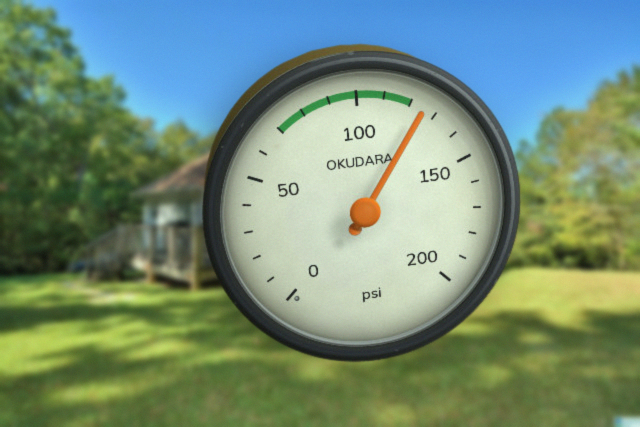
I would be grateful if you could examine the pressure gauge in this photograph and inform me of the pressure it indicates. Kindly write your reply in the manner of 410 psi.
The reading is 125 psi
